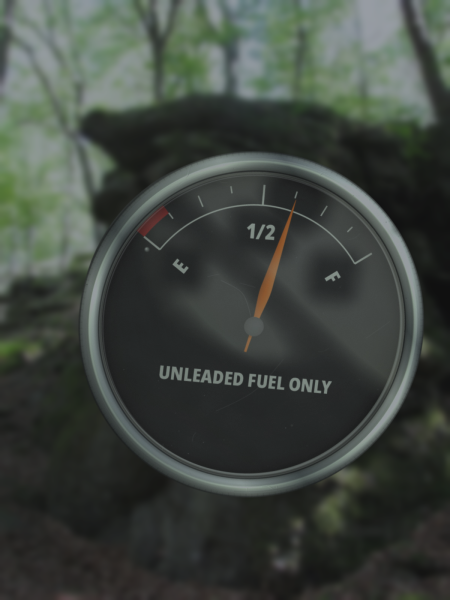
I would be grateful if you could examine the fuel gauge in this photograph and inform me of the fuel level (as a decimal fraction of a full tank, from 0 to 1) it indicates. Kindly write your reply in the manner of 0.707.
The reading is 0.625
